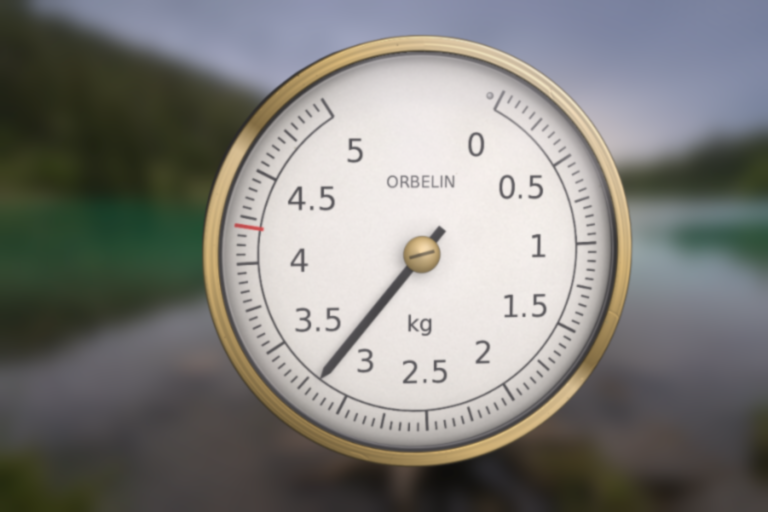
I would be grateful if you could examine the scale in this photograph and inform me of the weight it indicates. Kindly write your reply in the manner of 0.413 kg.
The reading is 3.2 kg
